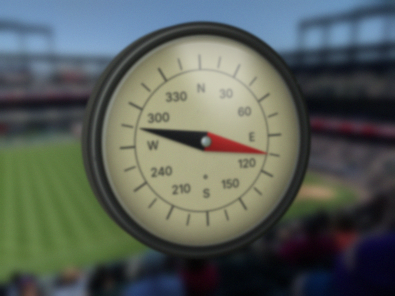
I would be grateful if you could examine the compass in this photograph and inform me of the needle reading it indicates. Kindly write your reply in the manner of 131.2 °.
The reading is 105 °
